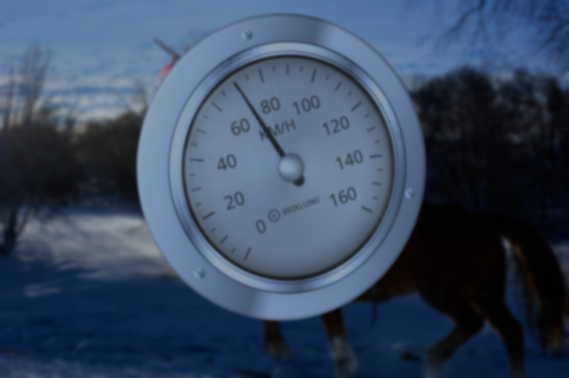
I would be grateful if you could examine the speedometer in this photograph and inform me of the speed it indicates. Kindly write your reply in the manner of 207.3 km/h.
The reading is 70 km/h
